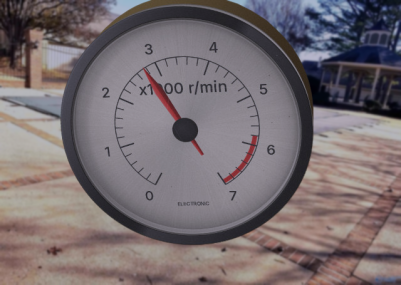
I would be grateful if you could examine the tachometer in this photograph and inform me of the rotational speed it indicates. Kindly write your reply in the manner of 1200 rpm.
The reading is 2800 rpm
